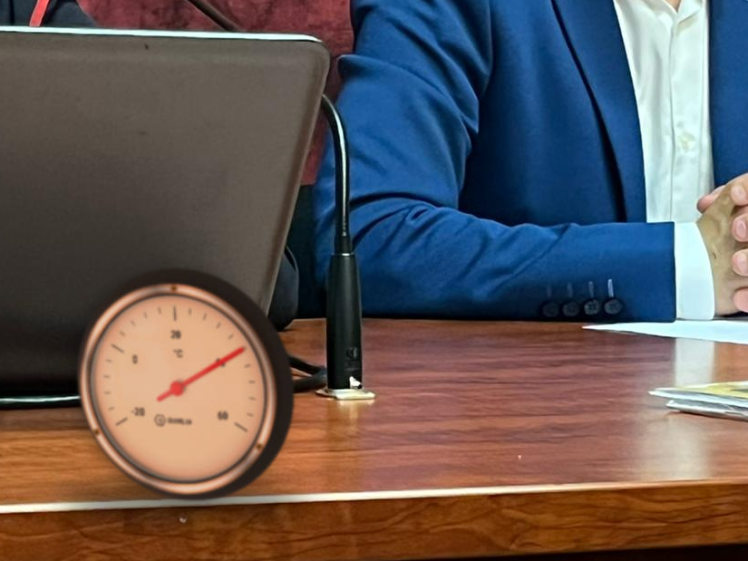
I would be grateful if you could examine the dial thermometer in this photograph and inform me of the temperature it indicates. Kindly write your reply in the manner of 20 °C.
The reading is 40 °C
